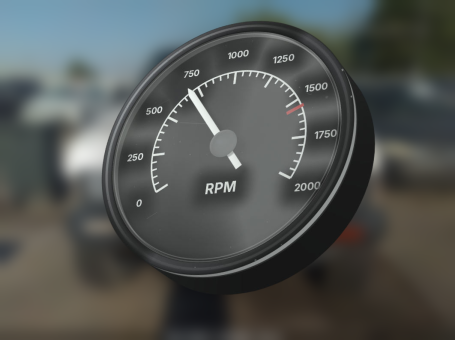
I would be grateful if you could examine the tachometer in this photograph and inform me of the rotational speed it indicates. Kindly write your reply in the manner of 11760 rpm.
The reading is 700 rpm
